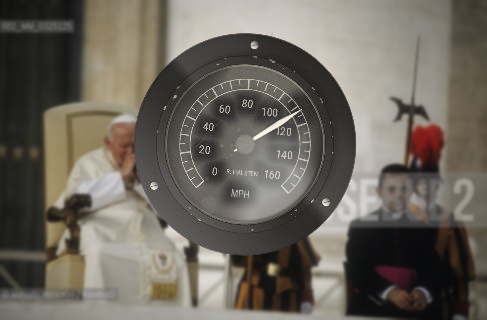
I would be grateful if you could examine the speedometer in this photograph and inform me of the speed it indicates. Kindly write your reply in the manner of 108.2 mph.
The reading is 112.5 mph
